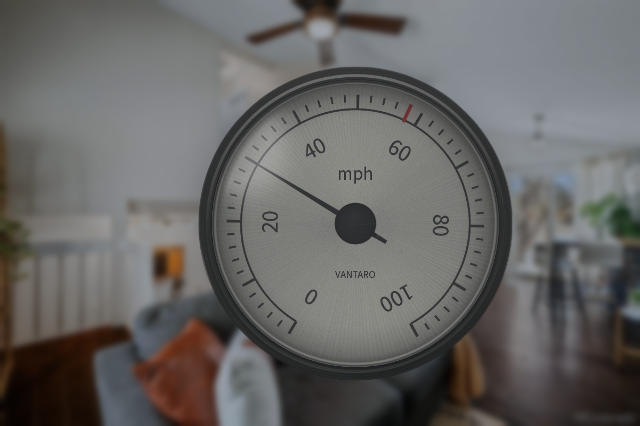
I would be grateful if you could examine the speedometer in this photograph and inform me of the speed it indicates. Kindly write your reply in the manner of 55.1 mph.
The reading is 30 mph
